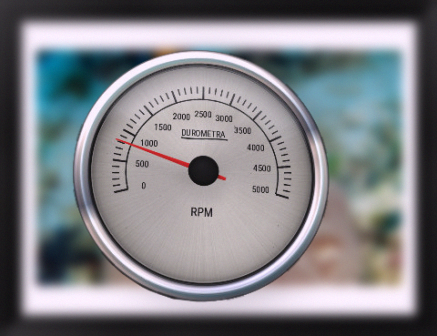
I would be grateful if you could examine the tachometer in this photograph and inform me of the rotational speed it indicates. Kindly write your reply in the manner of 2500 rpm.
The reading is 800 rpm
